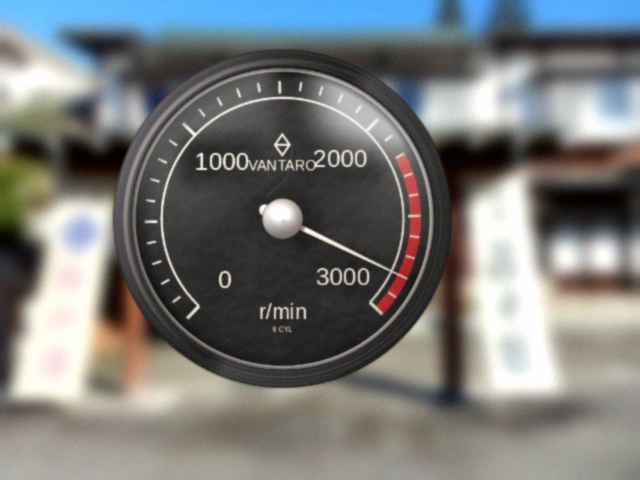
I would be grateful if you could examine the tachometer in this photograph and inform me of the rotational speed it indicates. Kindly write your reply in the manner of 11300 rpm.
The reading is 2800 rpm
